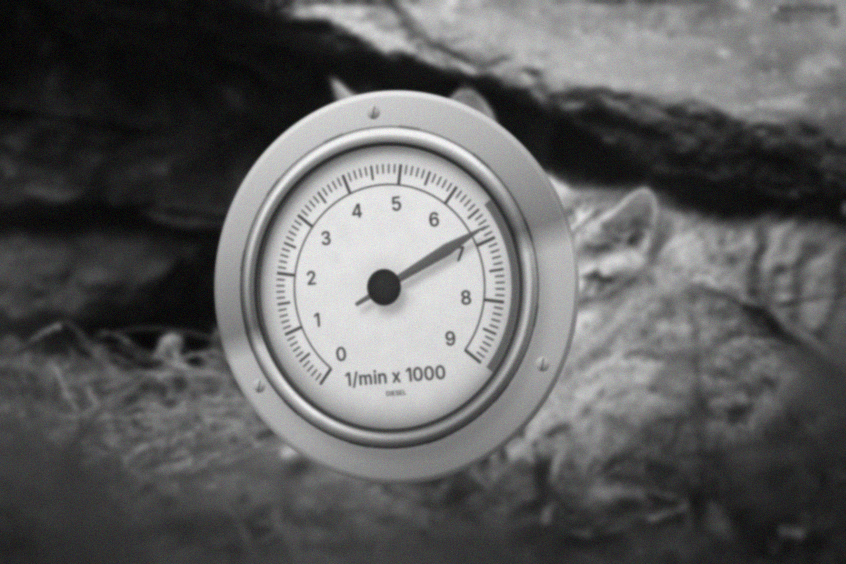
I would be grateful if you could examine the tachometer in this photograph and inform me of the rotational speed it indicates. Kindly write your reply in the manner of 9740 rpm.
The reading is 6800 rpm
